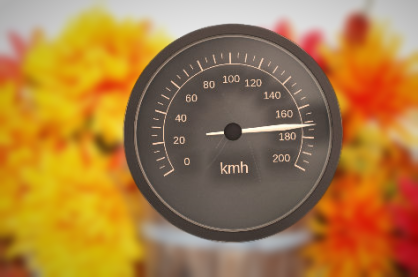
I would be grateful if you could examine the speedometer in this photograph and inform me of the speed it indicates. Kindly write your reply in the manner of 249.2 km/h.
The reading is 172.5 km/h
